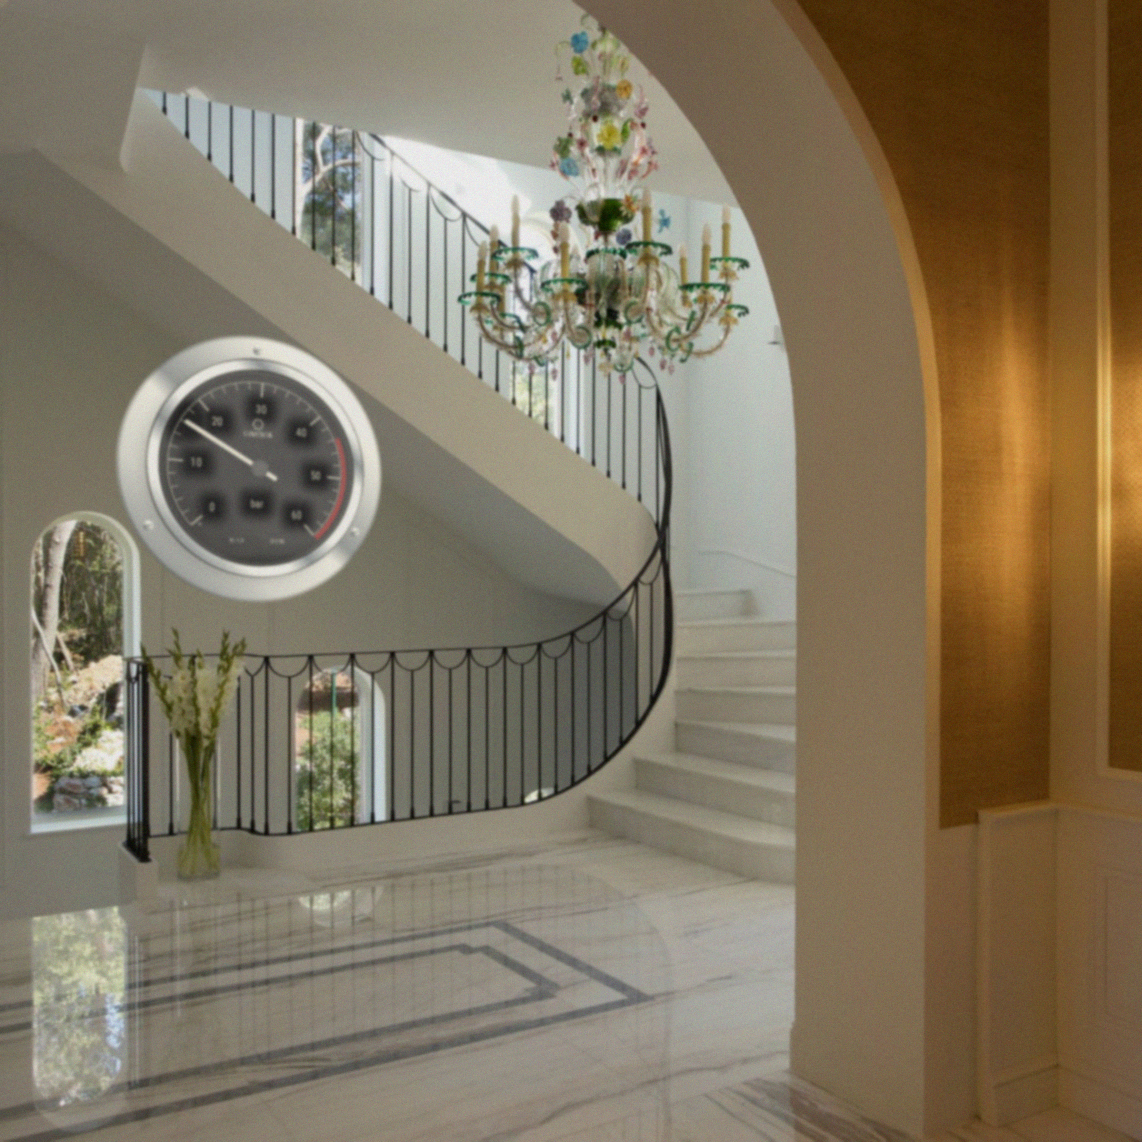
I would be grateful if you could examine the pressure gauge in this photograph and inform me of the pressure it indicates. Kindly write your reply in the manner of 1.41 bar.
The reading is 16 bar
